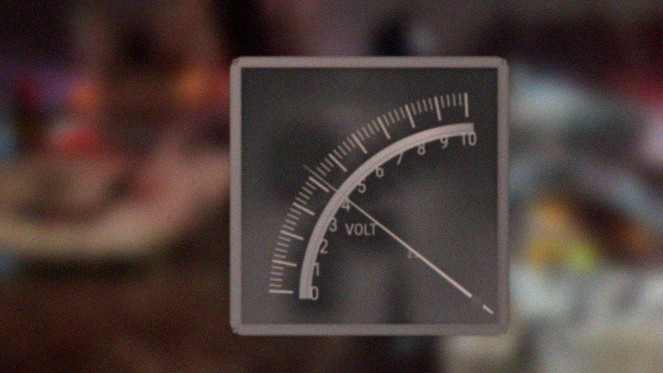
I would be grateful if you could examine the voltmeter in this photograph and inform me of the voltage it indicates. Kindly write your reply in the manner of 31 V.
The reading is 4.2 V
